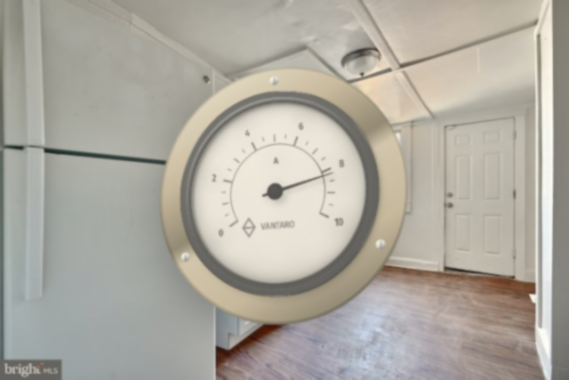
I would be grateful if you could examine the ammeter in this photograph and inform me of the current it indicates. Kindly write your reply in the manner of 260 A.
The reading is 8.25 A
